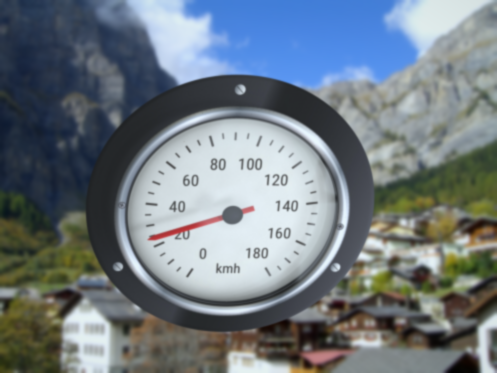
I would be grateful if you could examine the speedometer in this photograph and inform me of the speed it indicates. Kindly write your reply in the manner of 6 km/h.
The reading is 25 km/h
